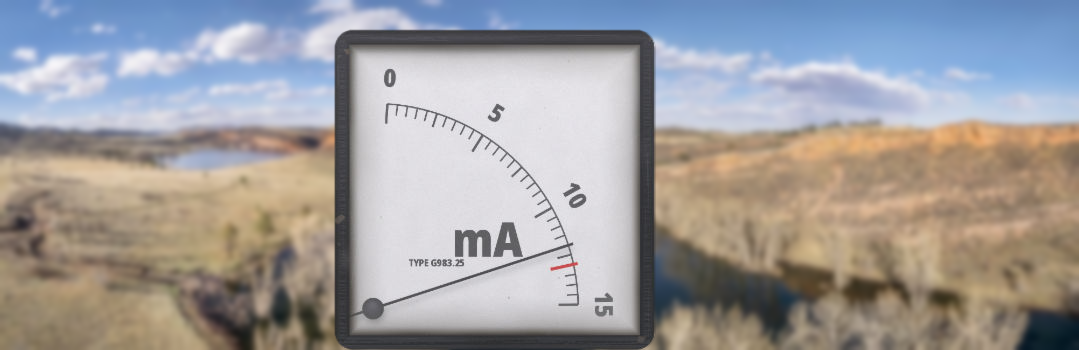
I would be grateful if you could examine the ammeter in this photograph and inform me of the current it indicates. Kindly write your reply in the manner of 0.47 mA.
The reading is 12 mA
